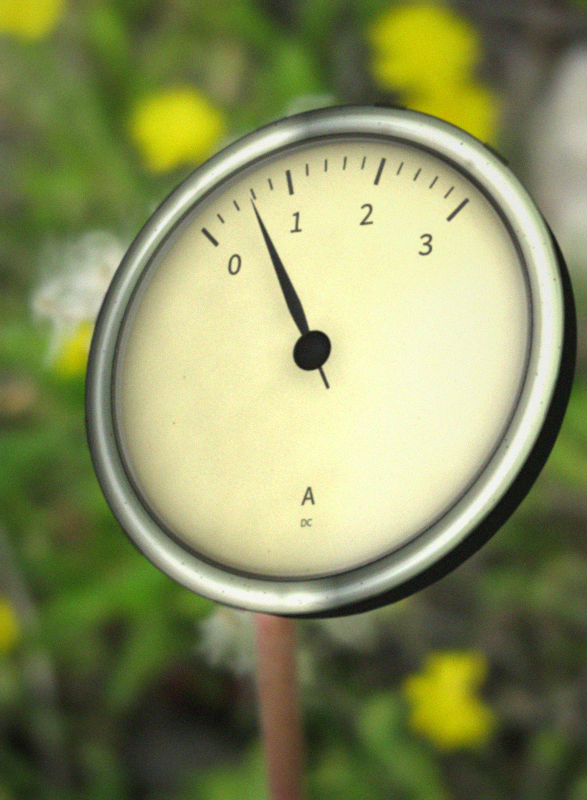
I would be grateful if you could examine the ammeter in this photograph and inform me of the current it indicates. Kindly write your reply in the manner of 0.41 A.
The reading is 0.6 A
